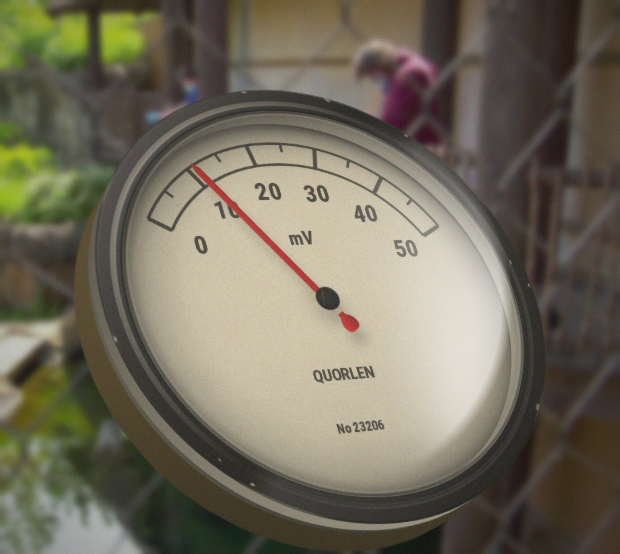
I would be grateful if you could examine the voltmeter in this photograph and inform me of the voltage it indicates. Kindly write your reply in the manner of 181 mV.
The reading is 10 mV
